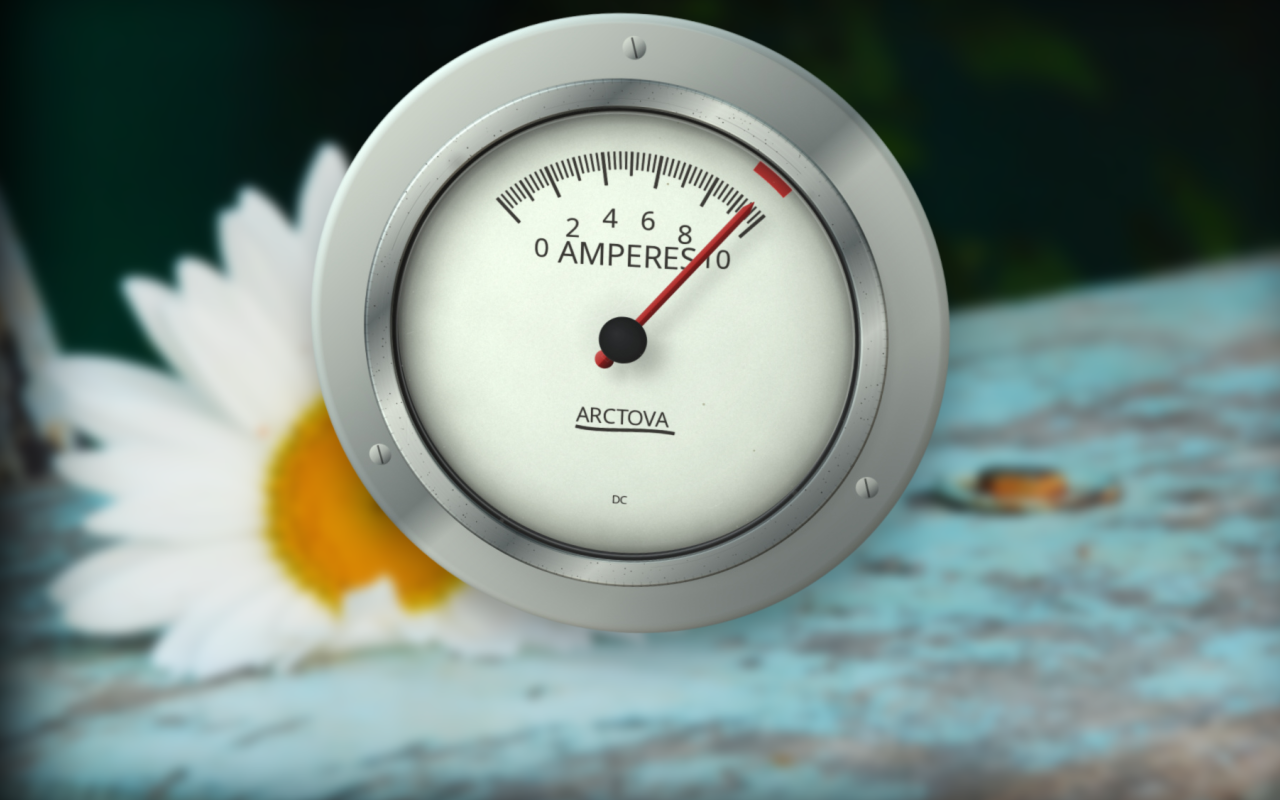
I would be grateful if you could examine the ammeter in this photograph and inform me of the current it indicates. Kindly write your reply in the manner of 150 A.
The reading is 9.4 A
